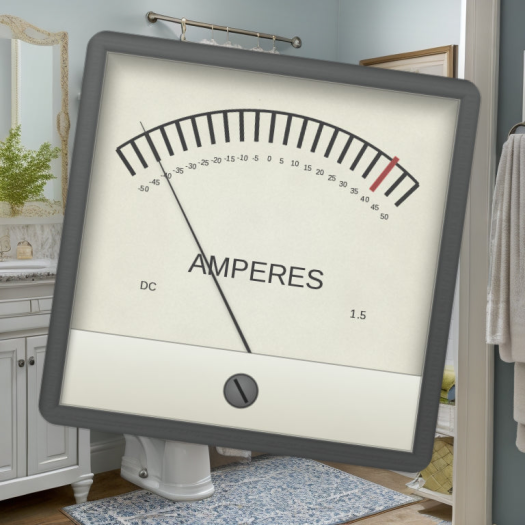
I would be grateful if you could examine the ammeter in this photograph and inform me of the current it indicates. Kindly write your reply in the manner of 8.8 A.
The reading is -40 A
